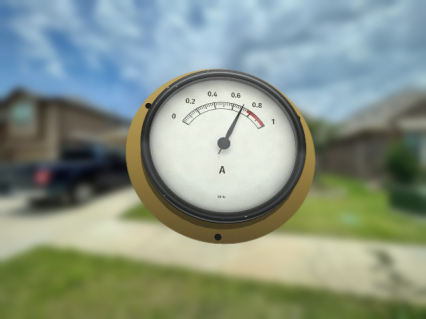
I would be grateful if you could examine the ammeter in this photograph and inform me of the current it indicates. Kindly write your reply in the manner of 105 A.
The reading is 0.7 A
